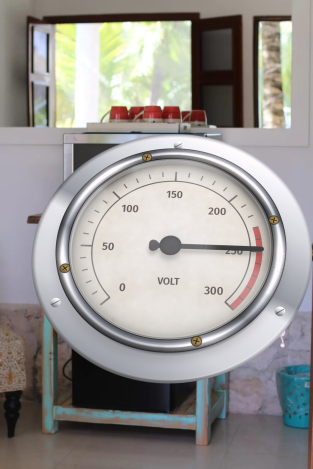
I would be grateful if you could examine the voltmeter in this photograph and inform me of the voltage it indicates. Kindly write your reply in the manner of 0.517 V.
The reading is 250 V
